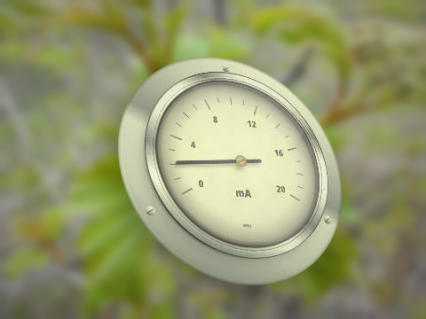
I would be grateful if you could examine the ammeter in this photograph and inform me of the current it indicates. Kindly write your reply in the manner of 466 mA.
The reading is 2 mA
